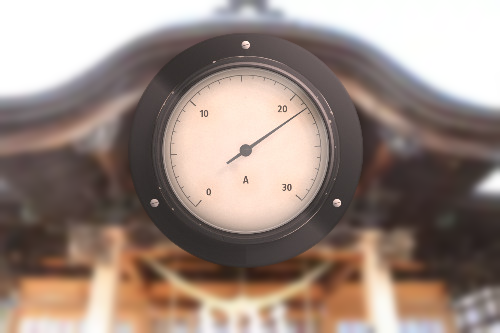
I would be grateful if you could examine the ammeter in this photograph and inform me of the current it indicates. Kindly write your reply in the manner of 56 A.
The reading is 21.5 A
